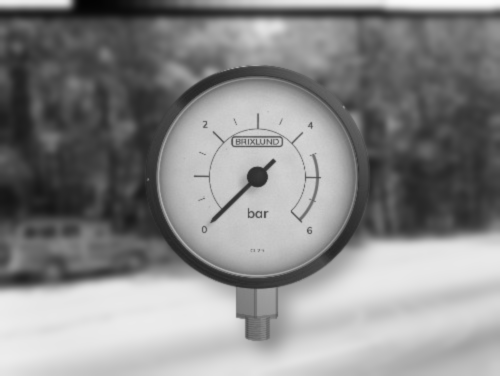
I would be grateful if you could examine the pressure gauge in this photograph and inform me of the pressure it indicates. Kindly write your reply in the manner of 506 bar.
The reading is 0 bar
